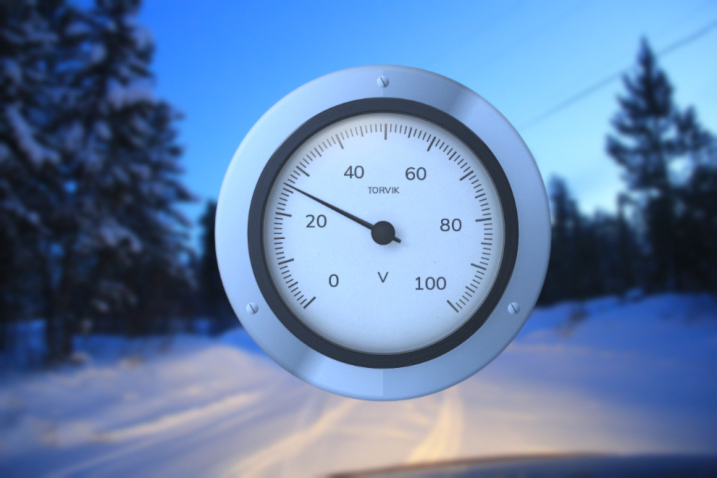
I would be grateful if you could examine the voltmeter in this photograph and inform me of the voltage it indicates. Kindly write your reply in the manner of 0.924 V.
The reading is 26 V
